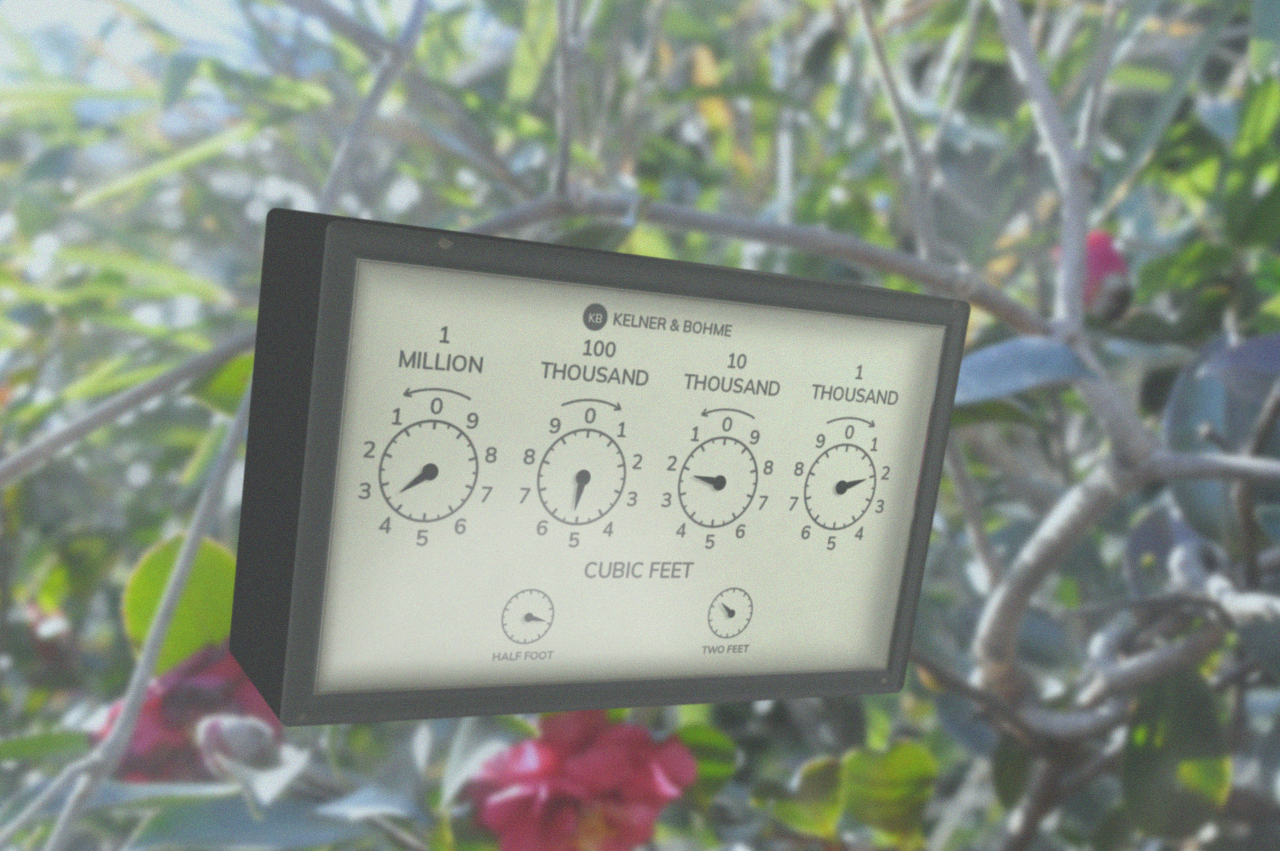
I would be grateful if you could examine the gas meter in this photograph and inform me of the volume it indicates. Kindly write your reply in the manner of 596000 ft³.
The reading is 352200 ft³
